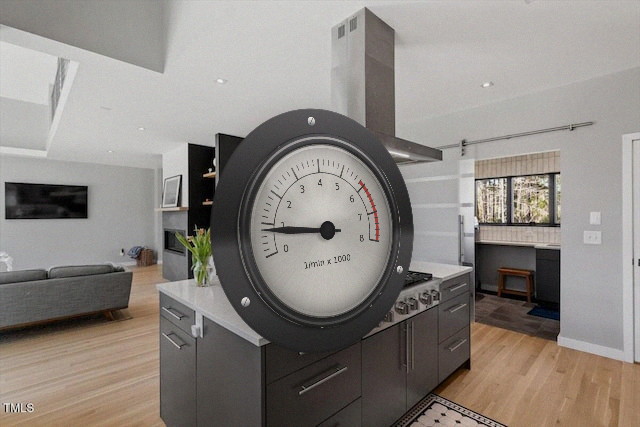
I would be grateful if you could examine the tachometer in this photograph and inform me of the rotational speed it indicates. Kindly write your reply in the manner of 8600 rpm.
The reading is 800 rpm
